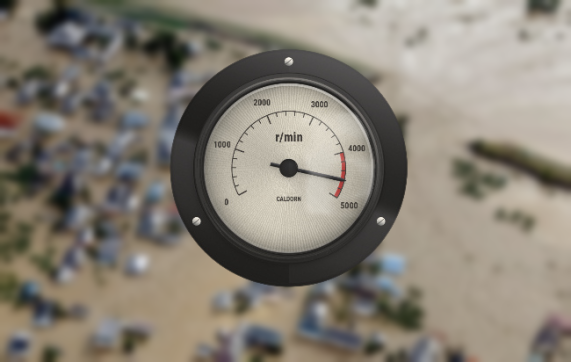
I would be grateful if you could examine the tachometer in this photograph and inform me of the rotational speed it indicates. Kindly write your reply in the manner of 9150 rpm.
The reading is 4600 rpm
